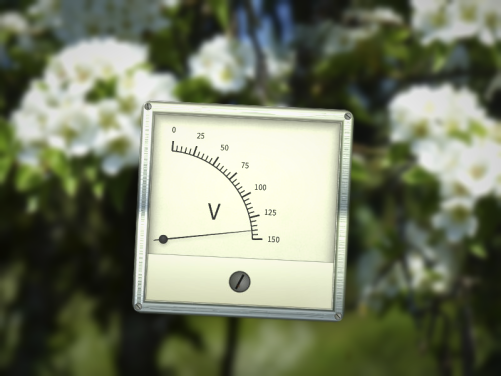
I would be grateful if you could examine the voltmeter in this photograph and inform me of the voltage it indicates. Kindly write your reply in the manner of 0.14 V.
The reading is 140 V
